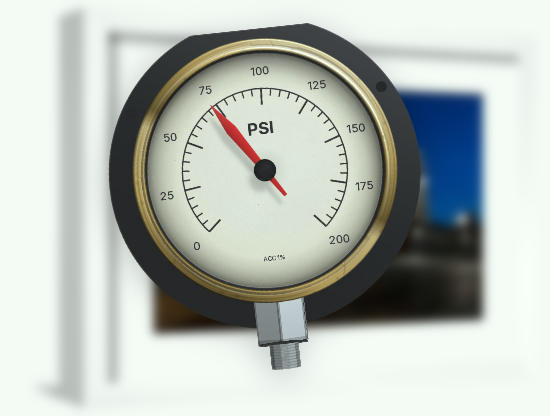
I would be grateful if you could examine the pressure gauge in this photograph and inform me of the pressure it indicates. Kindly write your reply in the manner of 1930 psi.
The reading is 72.5 psi
